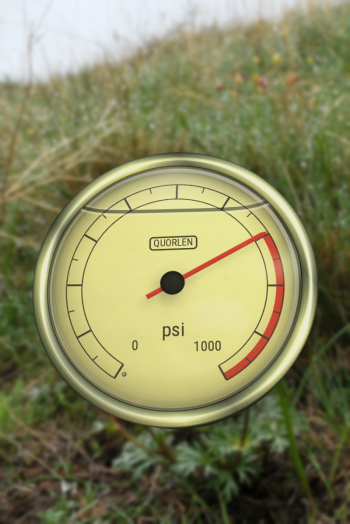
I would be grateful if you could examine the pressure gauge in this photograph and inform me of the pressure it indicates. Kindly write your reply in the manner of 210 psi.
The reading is 700 psi
